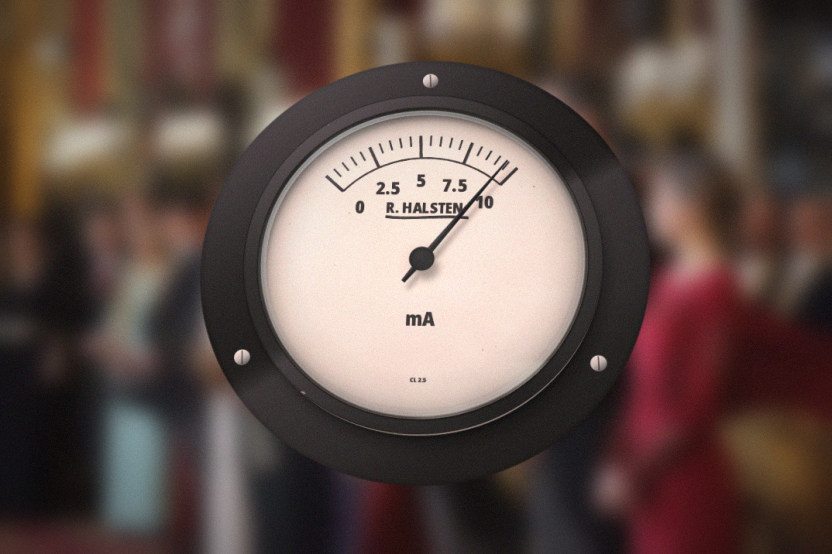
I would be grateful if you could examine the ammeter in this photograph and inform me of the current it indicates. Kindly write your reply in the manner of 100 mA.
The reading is 9.5 mA
